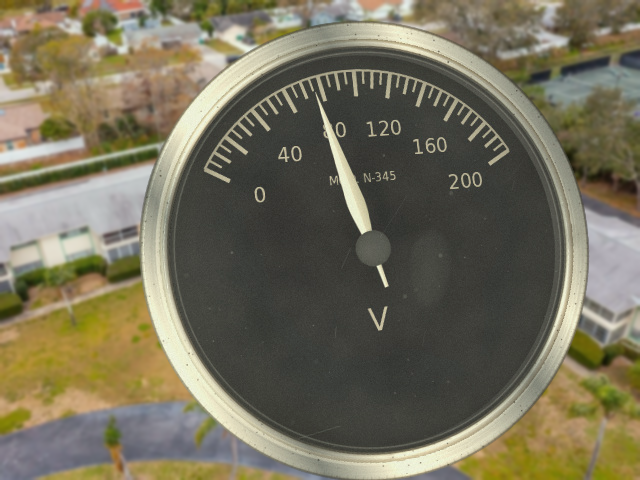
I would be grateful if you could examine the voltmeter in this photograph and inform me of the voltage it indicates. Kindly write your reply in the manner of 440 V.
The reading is 75 V
